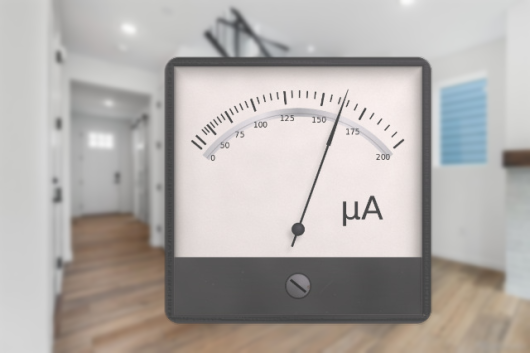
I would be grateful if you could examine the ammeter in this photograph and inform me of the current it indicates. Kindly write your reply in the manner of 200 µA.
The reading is 162.5 µA
